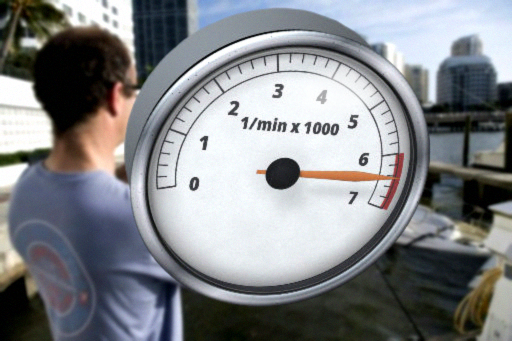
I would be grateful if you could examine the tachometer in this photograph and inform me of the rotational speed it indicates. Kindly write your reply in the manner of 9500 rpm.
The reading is 6400 rpm
